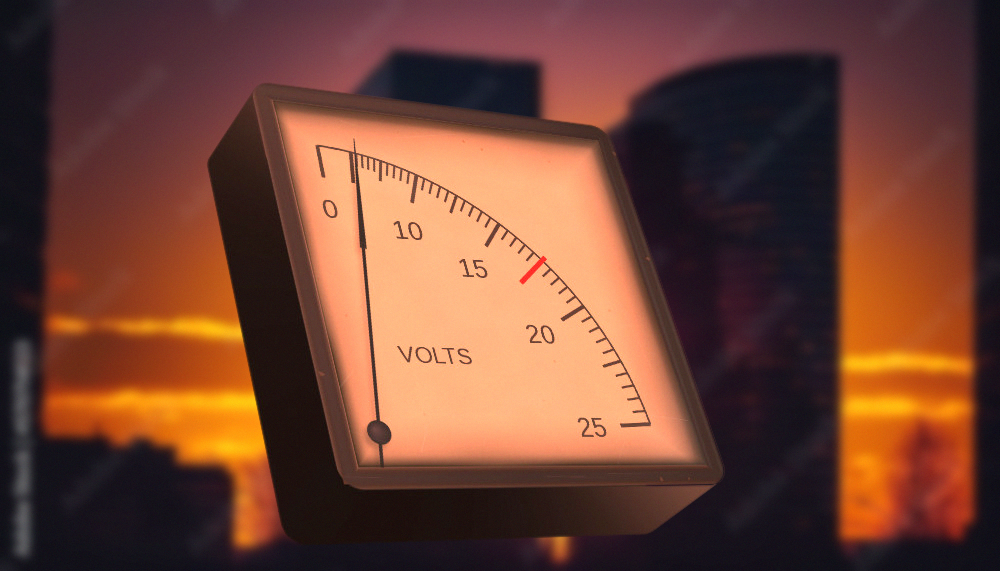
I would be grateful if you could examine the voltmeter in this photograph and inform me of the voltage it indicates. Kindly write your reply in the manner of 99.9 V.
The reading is 5 V
